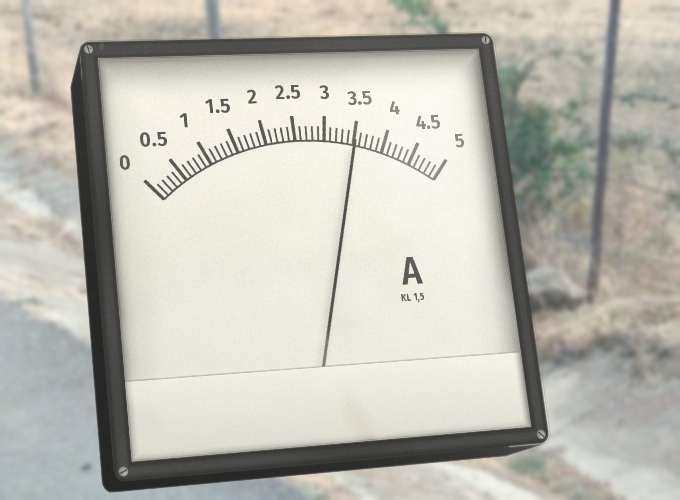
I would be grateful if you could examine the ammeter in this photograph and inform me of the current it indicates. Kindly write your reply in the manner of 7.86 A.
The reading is 3.5 A
